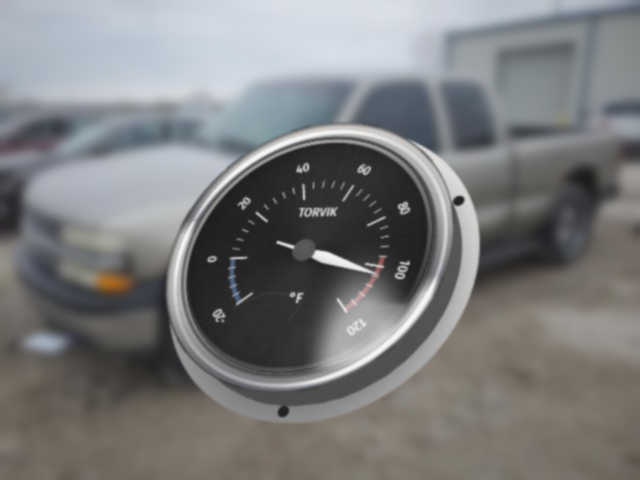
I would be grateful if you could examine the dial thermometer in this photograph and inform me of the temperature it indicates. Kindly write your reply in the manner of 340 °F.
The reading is 104 °F
